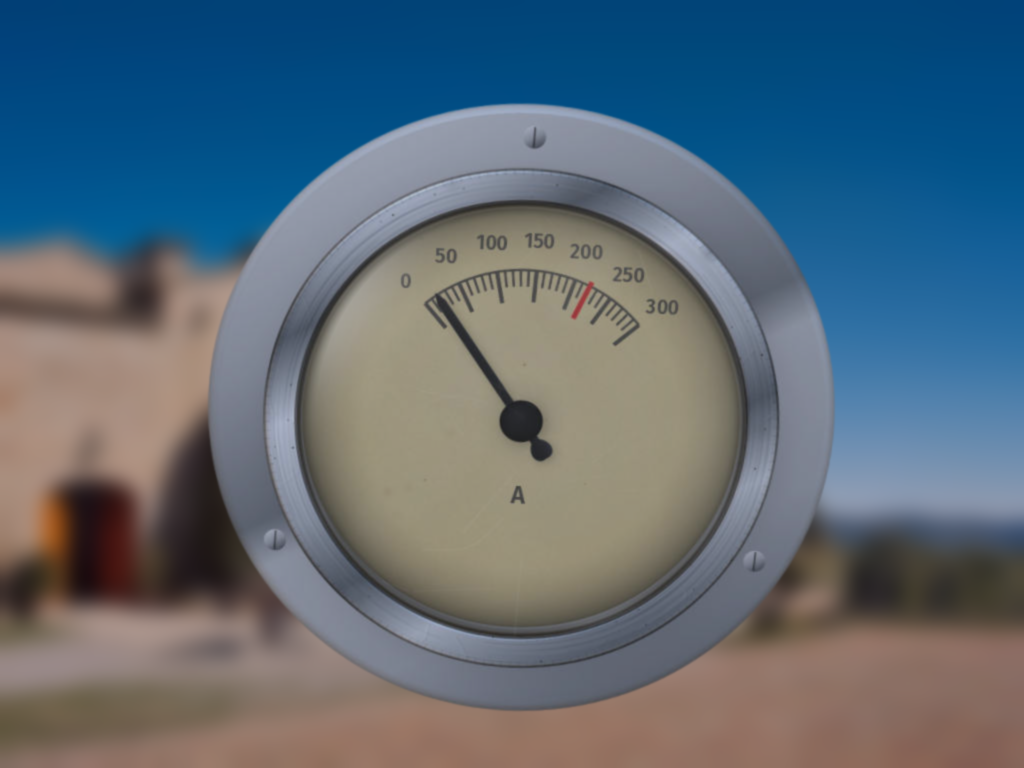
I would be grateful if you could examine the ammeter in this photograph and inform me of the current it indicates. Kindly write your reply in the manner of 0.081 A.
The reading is 20 A
